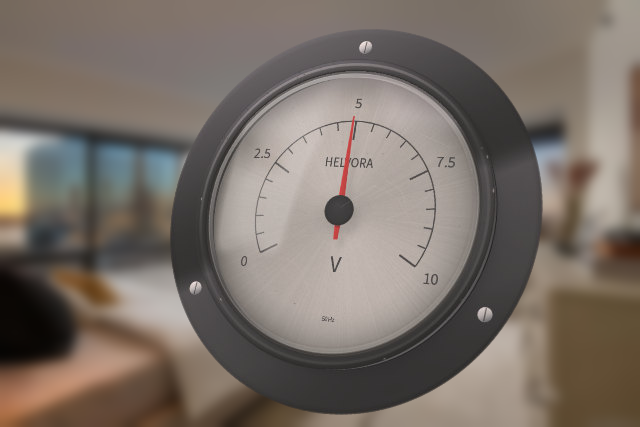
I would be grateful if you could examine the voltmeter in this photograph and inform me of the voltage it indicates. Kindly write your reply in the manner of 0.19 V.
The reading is 5 V
